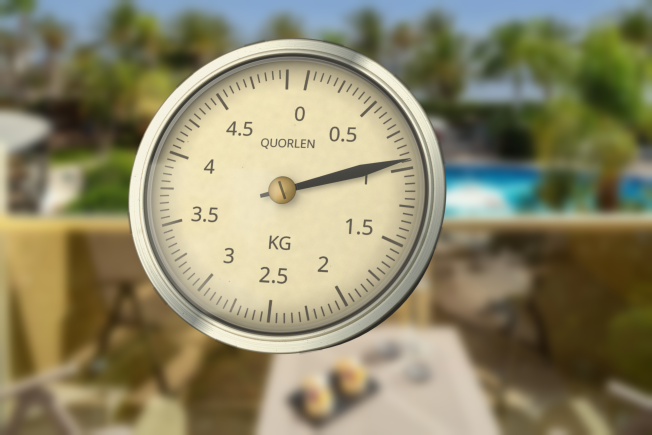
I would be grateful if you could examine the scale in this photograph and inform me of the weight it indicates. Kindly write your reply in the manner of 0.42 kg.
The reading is 0.95 kg
